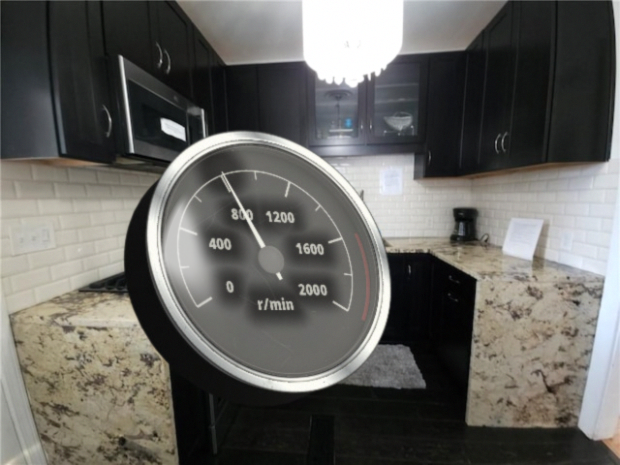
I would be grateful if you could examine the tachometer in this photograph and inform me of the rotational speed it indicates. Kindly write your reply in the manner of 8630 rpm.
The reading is 800 rpm
